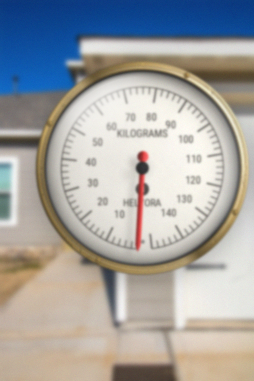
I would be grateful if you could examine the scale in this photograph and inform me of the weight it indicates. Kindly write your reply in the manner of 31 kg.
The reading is 0 kg
